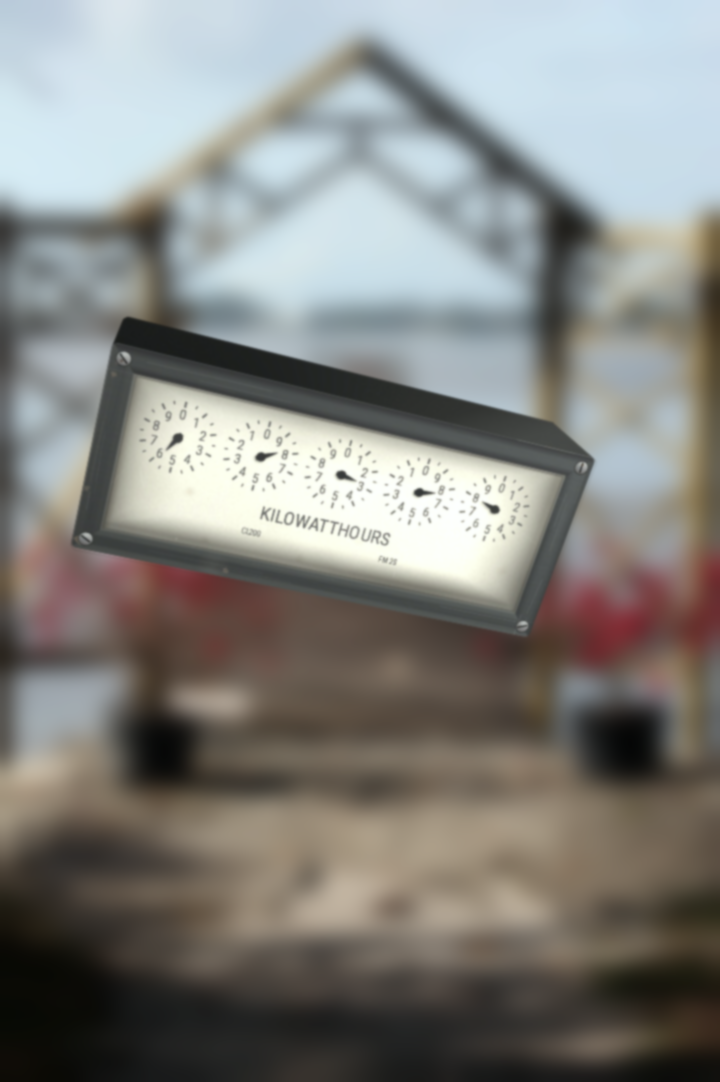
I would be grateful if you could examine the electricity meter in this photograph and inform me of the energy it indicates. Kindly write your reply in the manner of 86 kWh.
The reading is 58278 kWh
